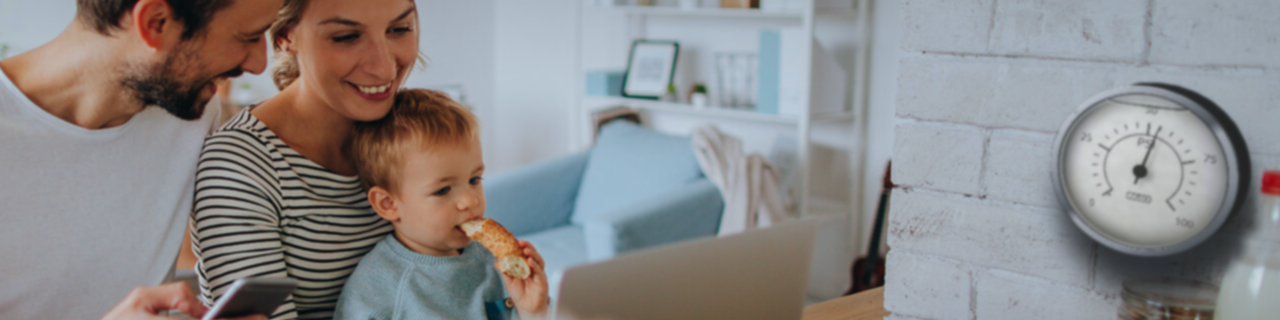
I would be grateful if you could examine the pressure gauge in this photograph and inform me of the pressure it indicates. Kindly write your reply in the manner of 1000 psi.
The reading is 55 psi
